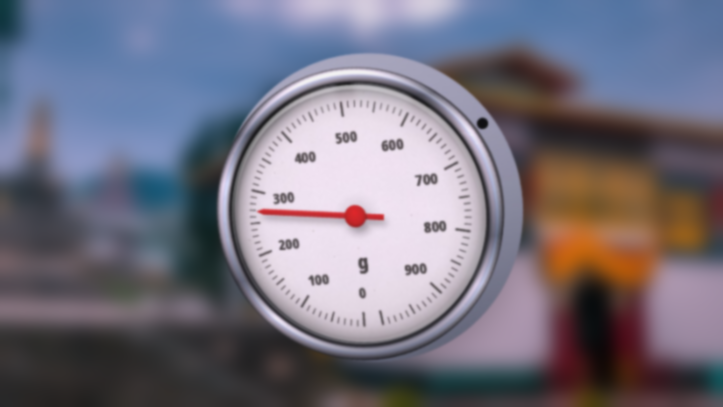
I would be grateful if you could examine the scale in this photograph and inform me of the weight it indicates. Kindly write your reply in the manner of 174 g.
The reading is 270 g
